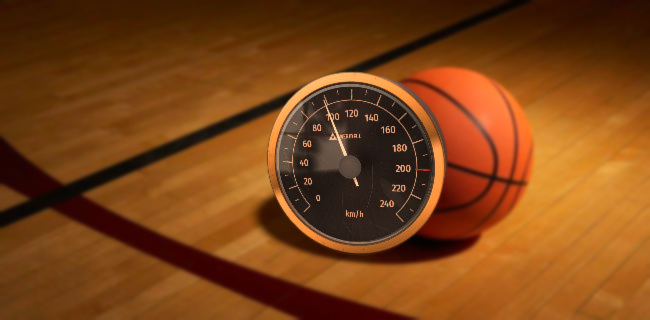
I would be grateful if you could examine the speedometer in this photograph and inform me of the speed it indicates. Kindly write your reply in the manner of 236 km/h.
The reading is 100 km/h
